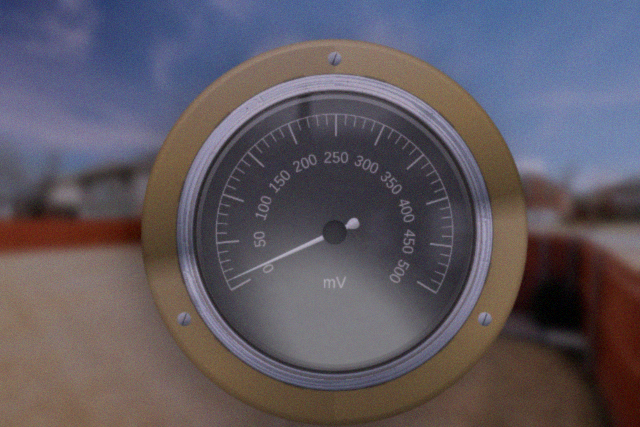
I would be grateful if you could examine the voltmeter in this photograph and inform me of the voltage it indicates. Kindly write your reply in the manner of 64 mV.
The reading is 10 mV
